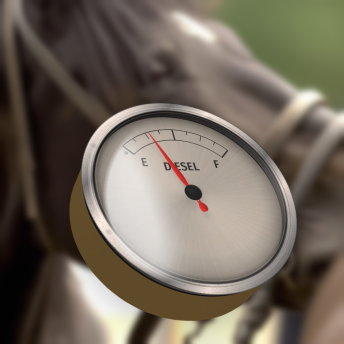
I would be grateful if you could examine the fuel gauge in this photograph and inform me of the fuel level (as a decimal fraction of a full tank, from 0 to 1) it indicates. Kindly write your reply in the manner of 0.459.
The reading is 0.25
